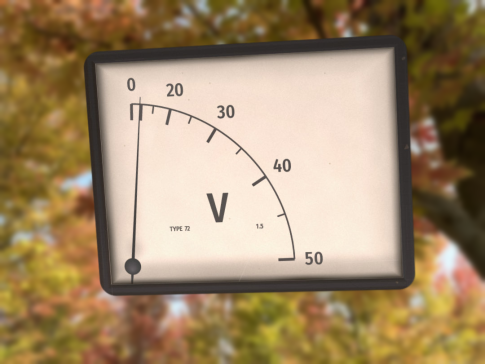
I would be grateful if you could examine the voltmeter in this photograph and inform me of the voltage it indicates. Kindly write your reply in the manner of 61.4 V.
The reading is 10 V
